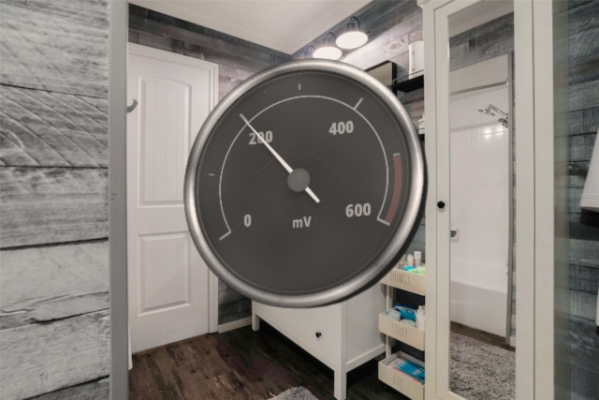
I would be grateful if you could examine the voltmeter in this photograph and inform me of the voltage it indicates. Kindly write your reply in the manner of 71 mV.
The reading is 200 mV
